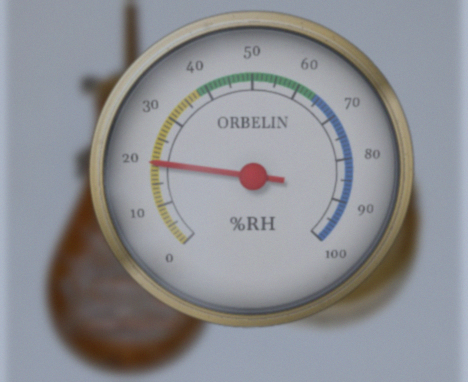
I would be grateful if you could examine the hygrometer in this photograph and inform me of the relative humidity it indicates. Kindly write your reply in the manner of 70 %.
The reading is 20 %
